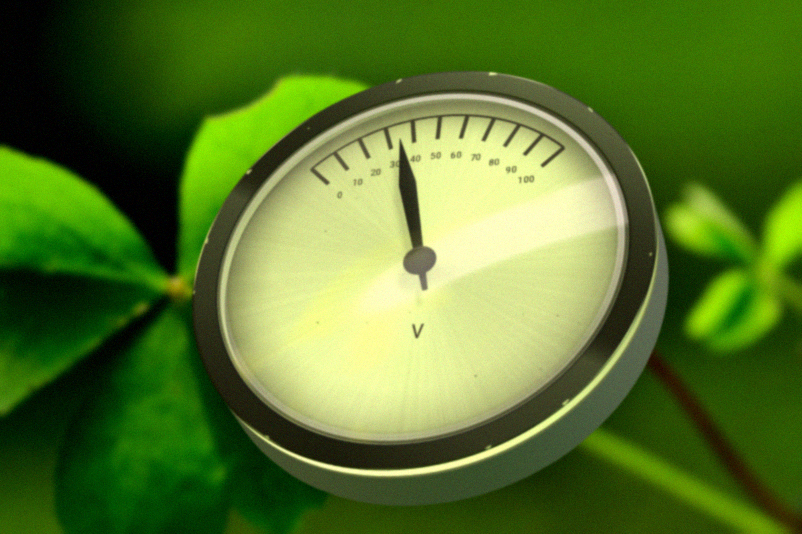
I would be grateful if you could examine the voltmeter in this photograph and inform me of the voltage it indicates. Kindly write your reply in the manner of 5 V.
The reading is 35 V
